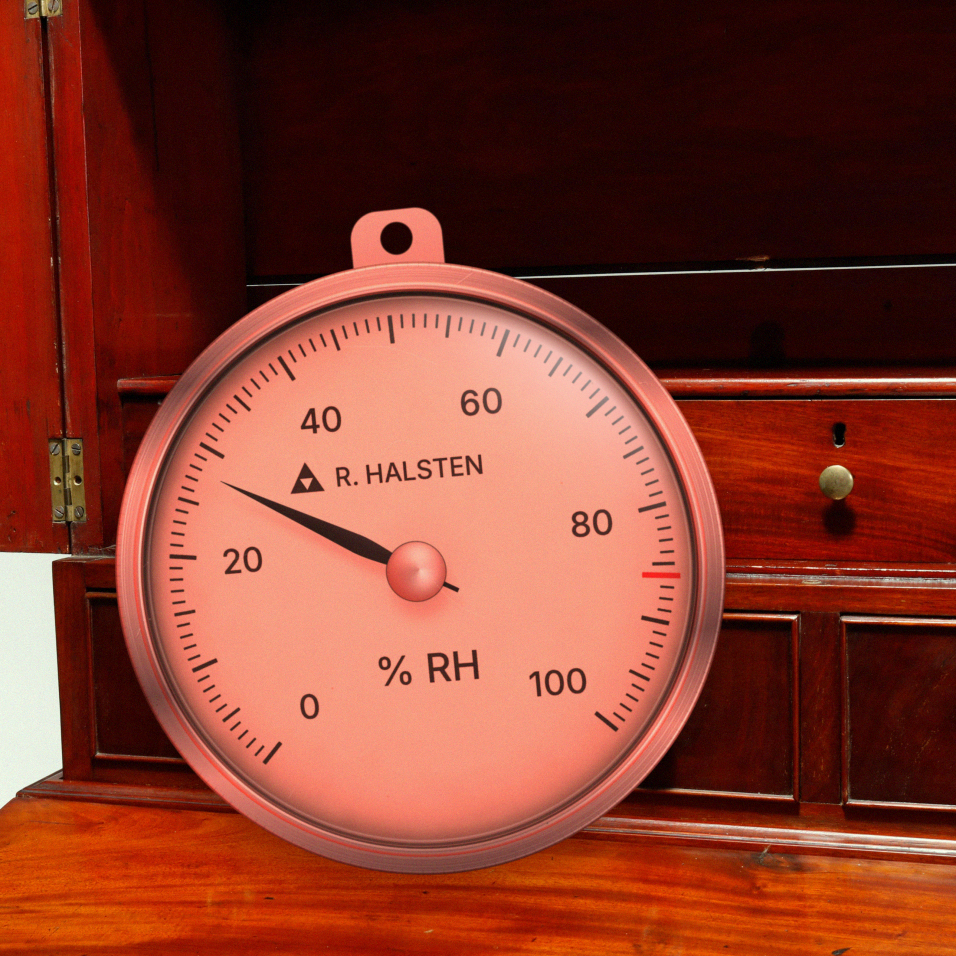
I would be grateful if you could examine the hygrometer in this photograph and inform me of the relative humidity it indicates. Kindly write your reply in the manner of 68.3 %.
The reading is 28 %
